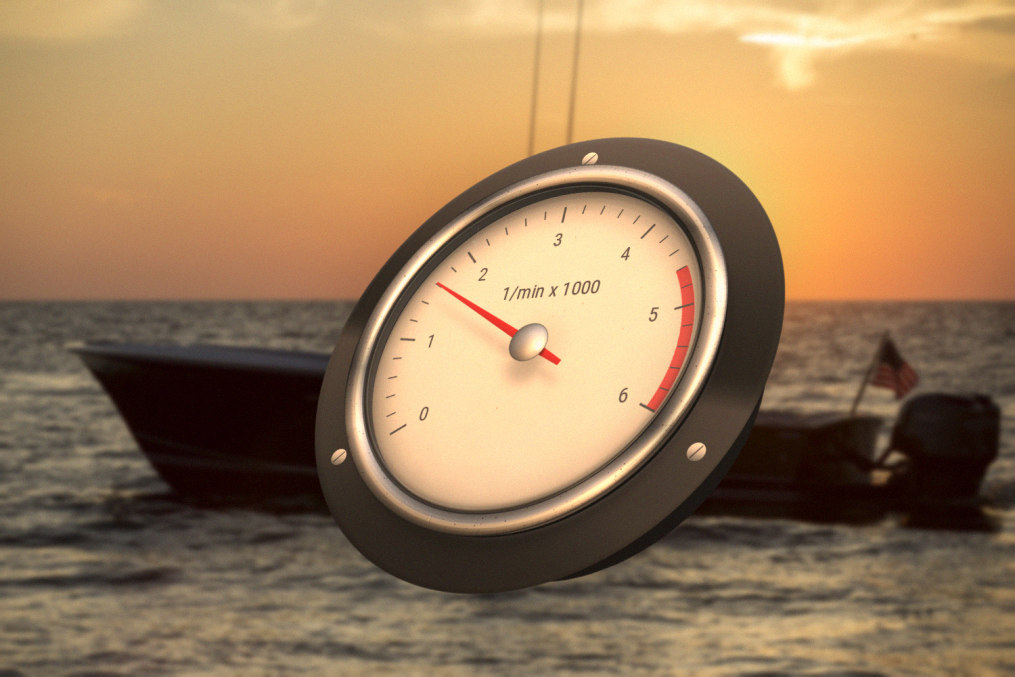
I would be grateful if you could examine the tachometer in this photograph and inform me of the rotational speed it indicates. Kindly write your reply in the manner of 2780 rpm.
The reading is 1600 rpm
